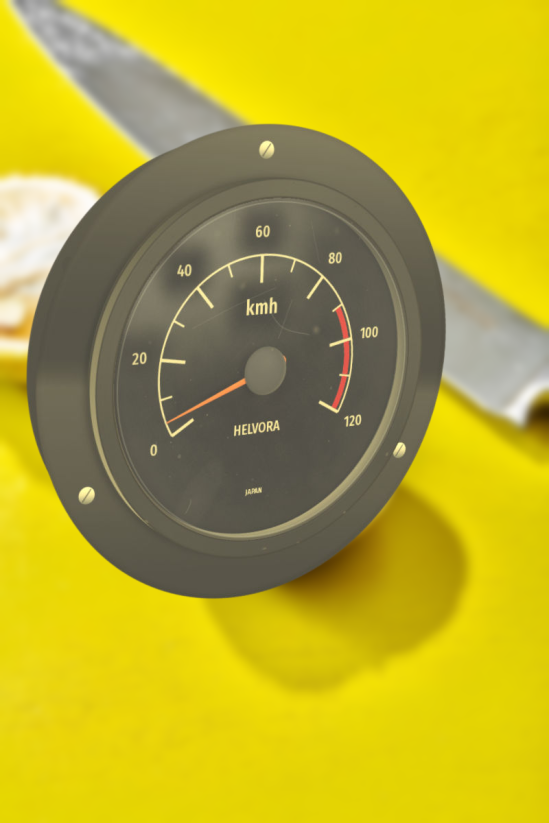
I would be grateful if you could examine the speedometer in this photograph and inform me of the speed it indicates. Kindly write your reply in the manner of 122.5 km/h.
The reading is 5 km/h
